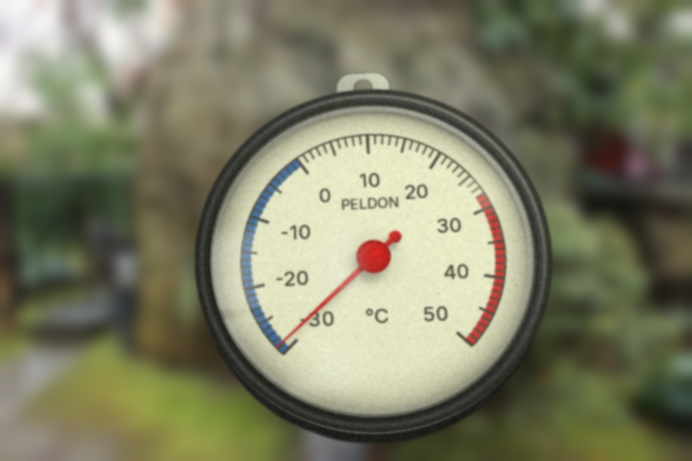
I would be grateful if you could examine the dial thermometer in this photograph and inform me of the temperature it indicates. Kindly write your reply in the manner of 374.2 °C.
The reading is -29 °C
